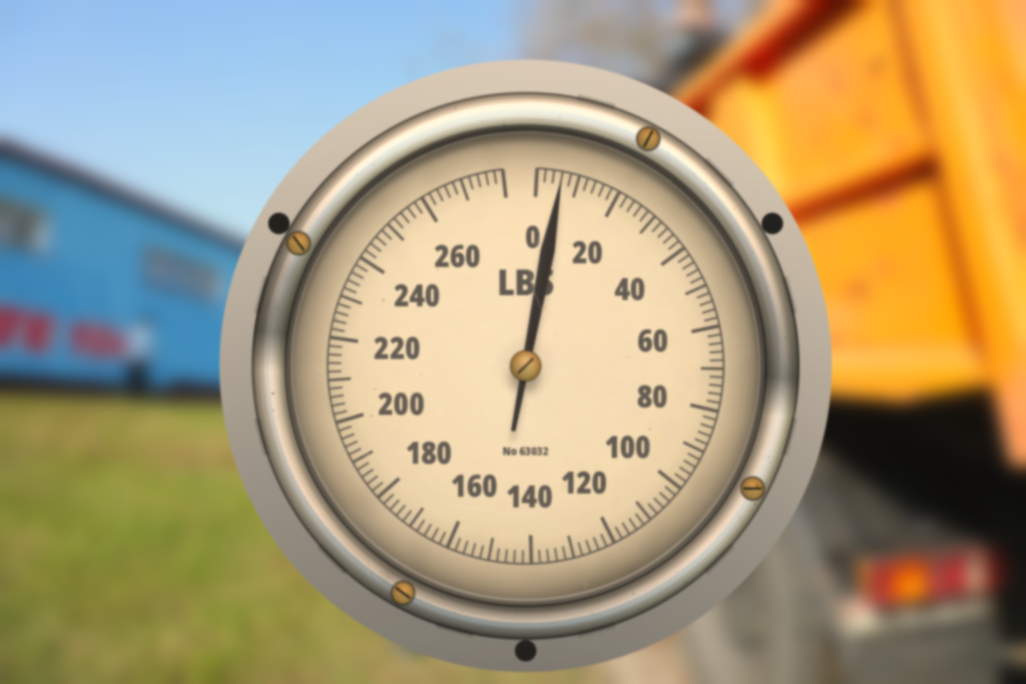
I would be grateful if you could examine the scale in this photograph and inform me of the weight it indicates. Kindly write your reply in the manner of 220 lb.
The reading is 6 lb
